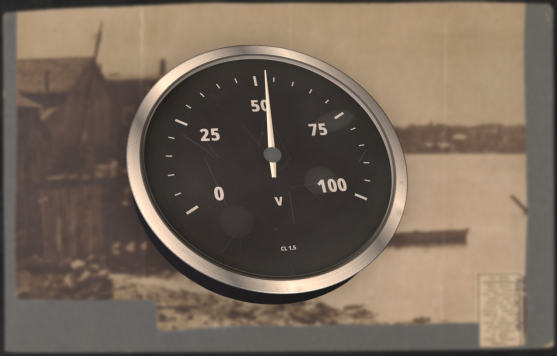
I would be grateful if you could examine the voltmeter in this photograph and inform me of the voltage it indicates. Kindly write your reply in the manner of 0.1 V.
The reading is 52.5 V
